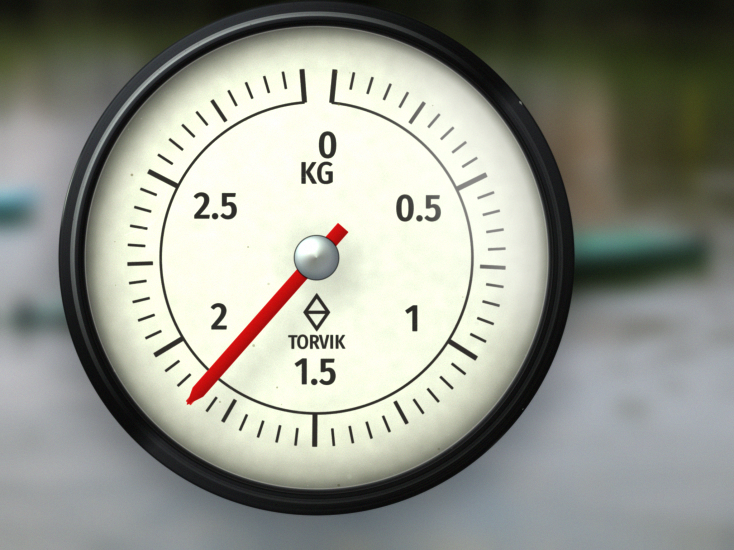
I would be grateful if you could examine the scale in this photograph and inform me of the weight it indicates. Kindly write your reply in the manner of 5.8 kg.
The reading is 1.85 kg
